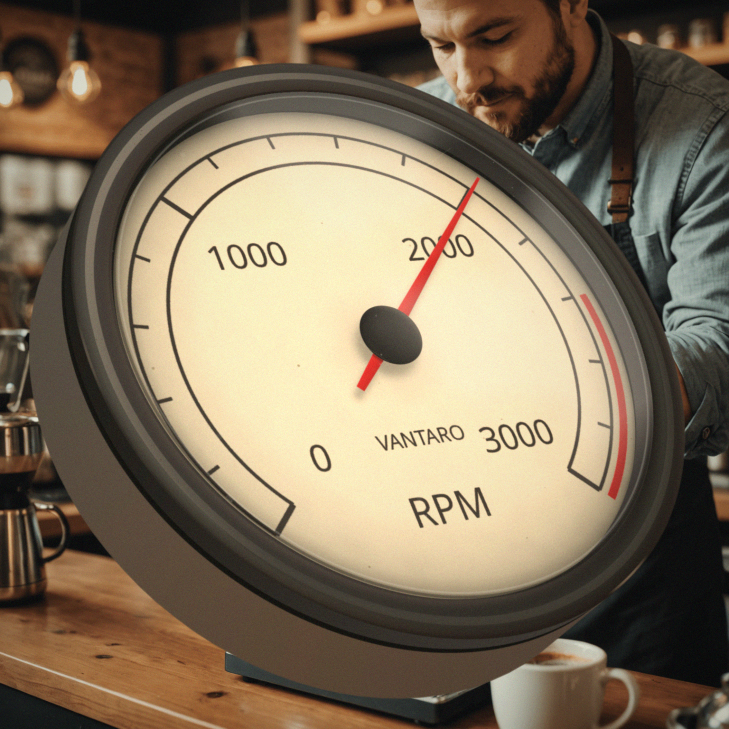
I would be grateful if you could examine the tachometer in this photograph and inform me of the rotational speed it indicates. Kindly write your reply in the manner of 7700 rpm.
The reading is 2000 rpm
